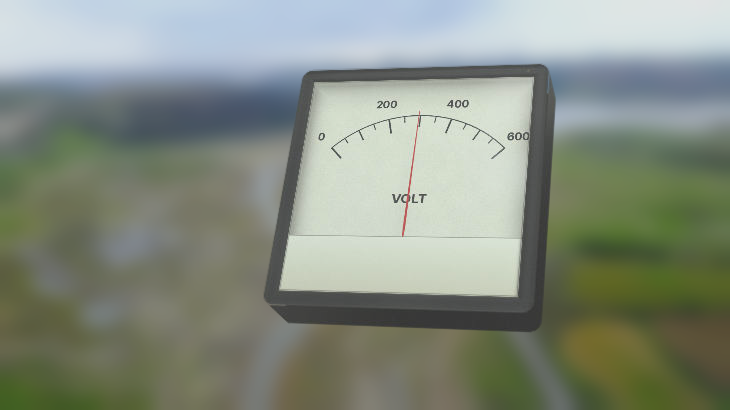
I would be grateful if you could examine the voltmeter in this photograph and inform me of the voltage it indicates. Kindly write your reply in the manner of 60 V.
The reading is 300 V
